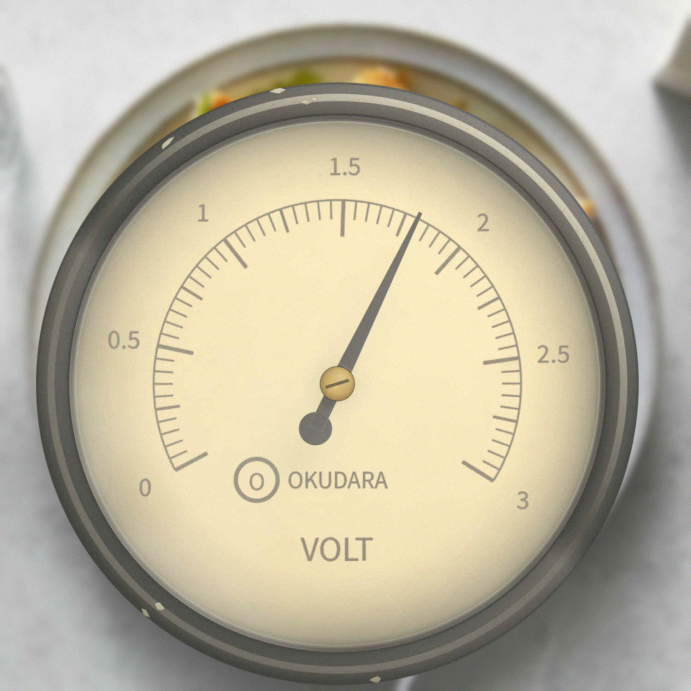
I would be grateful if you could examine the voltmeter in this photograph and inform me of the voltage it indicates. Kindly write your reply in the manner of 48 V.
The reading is 1.8 V
